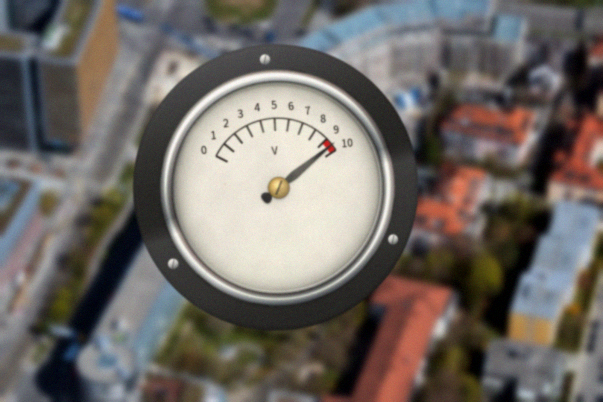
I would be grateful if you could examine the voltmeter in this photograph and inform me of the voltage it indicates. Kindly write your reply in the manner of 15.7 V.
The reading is 9.5 V
